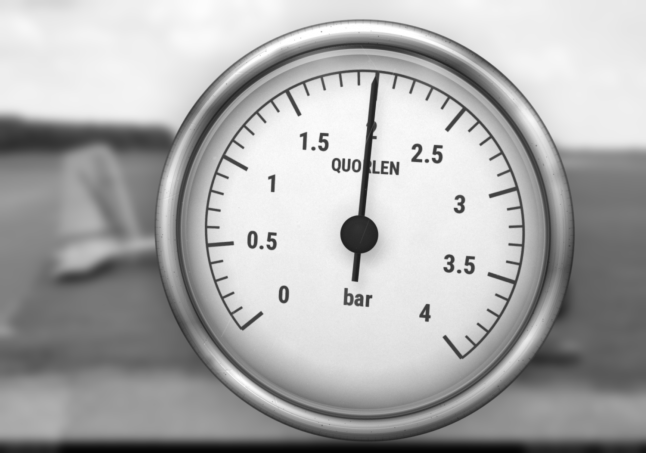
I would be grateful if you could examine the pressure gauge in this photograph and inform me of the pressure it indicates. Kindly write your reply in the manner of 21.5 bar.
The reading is 2 bar
